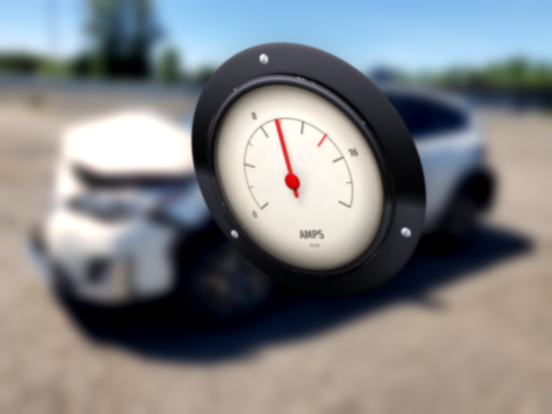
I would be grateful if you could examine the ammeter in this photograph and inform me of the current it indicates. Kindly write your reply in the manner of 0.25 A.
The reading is 10 A
